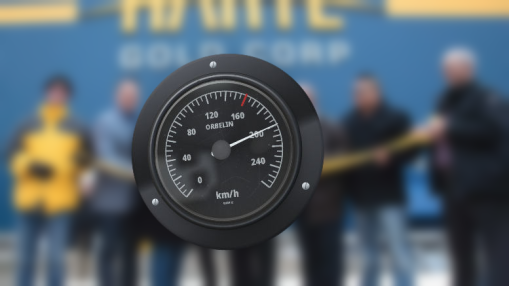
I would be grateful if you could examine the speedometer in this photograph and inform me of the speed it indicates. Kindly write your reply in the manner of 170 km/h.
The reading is 200 km/h
